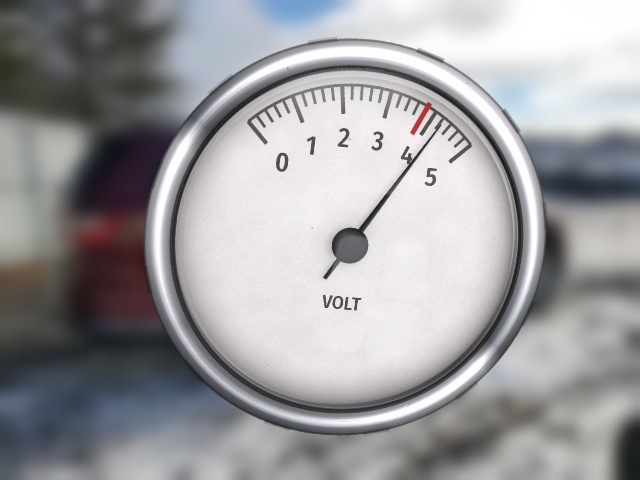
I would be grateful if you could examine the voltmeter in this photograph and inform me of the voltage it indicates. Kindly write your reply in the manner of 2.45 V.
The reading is 4.2 V
